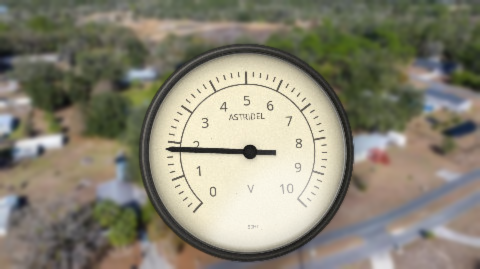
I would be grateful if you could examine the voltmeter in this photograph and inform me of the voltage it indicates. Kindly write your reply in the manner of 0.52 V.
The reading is 1.8 V
